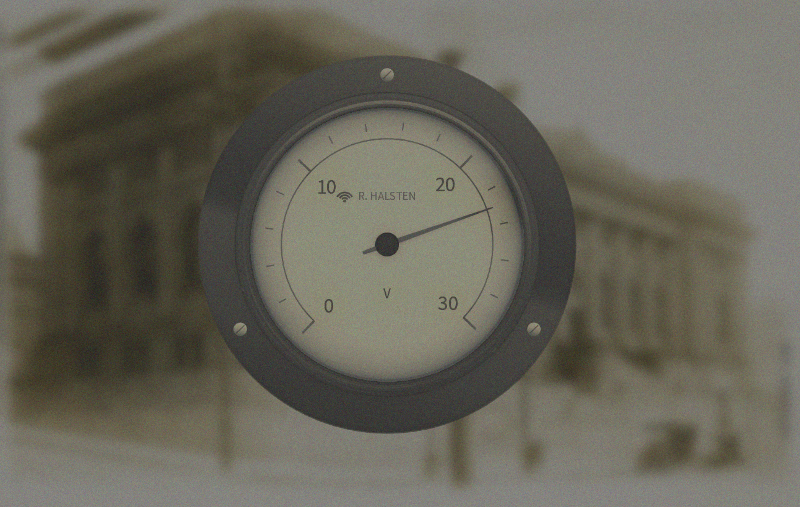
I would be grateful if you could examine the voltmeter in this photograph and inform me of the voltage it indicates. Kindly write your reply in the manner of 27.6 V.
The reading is 23 V
